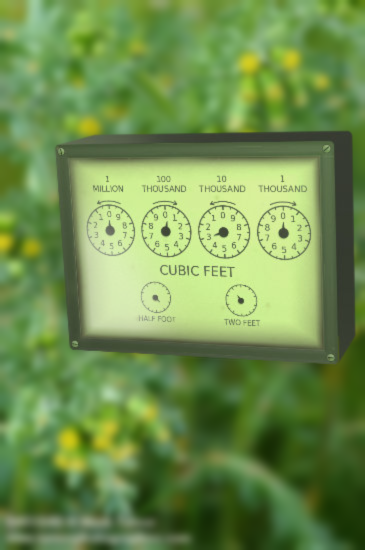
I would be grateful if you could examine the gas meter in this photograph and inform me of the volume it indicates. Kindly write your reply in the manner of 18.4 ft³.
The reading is 3000 ft³
